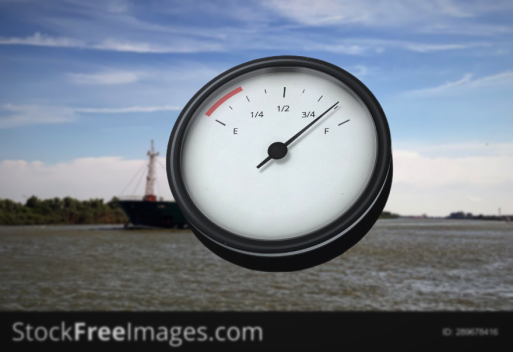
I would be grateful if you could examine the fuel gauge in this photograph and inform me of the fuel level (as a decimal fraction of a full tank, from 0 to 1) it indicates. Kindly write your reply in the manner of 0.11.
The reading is 0.875
